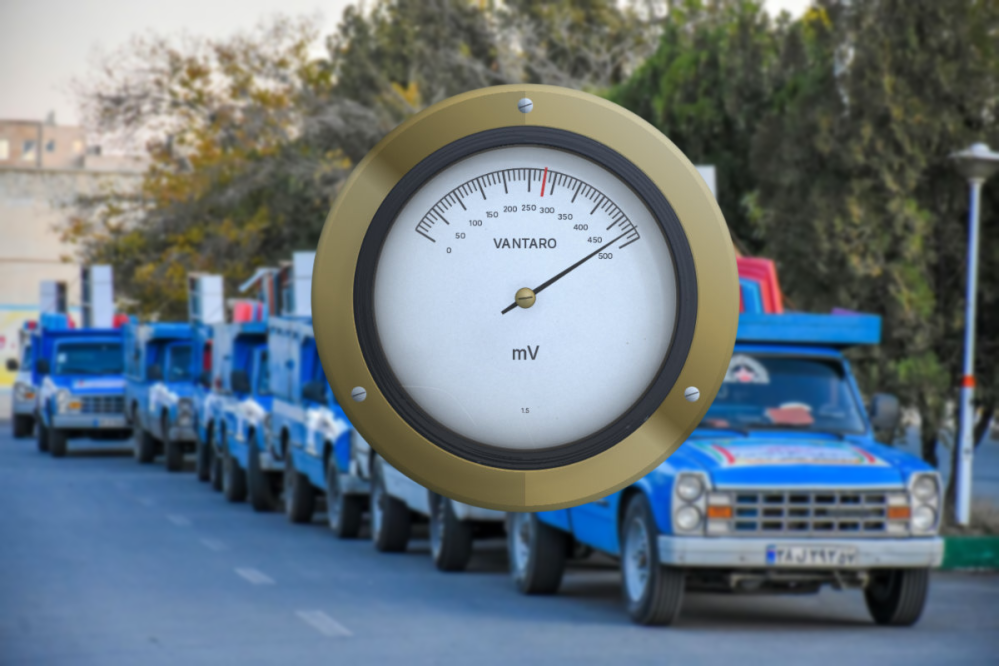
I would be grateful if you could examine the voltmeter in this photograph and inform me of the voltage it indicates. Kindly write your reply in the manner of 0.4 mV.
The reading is 480 mV
